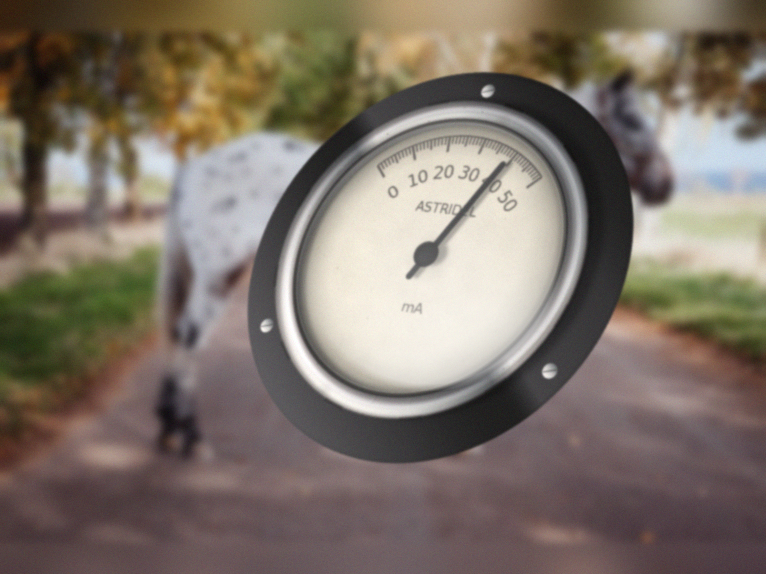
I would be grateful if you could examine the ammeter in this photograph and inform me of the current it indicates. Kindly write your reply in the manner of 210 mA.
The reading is 40 mA
